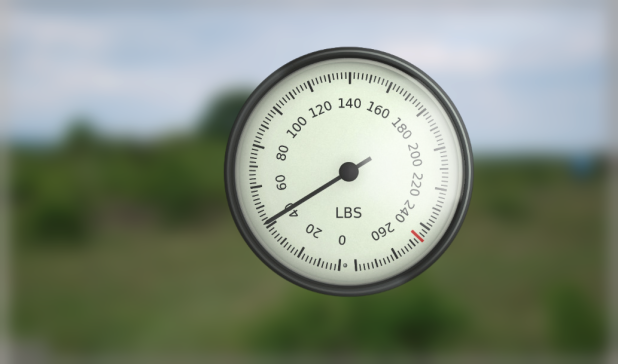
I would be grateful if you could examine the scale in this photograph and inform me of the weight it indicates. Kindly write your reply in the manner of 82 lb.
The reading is 42 lb
